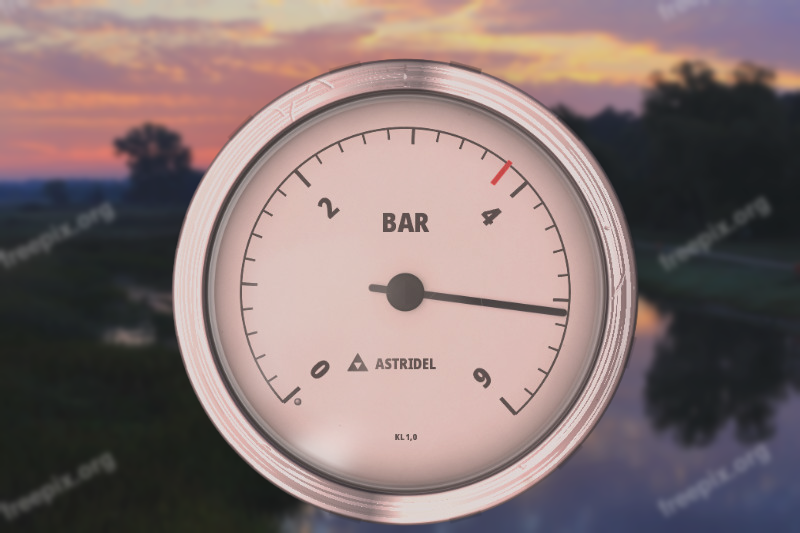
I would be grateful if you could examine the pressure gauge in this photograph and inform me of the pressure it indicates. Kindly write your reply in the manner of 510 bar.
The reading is 5.1 bar
